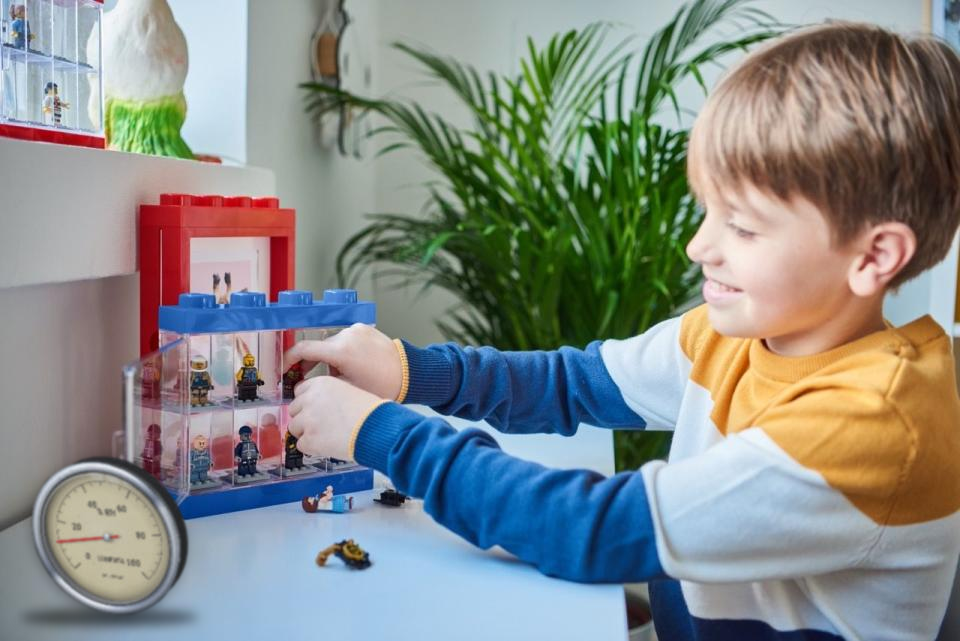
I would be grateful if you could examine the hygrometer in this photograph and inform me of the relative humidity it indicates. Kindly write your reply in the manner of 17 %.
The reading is 12 %
